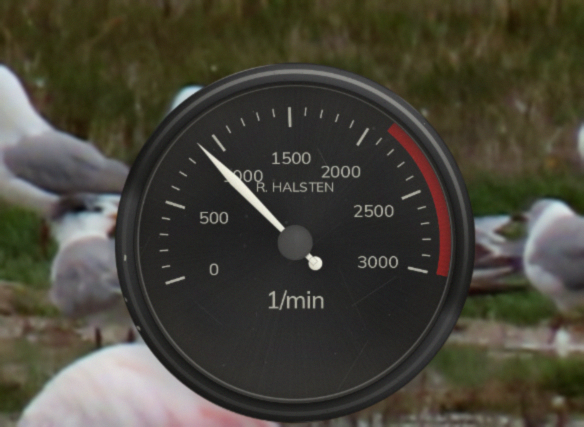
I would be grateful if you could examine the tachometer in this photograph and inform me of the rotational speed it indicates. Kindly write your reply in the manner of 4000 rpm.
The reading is 900 rpm
